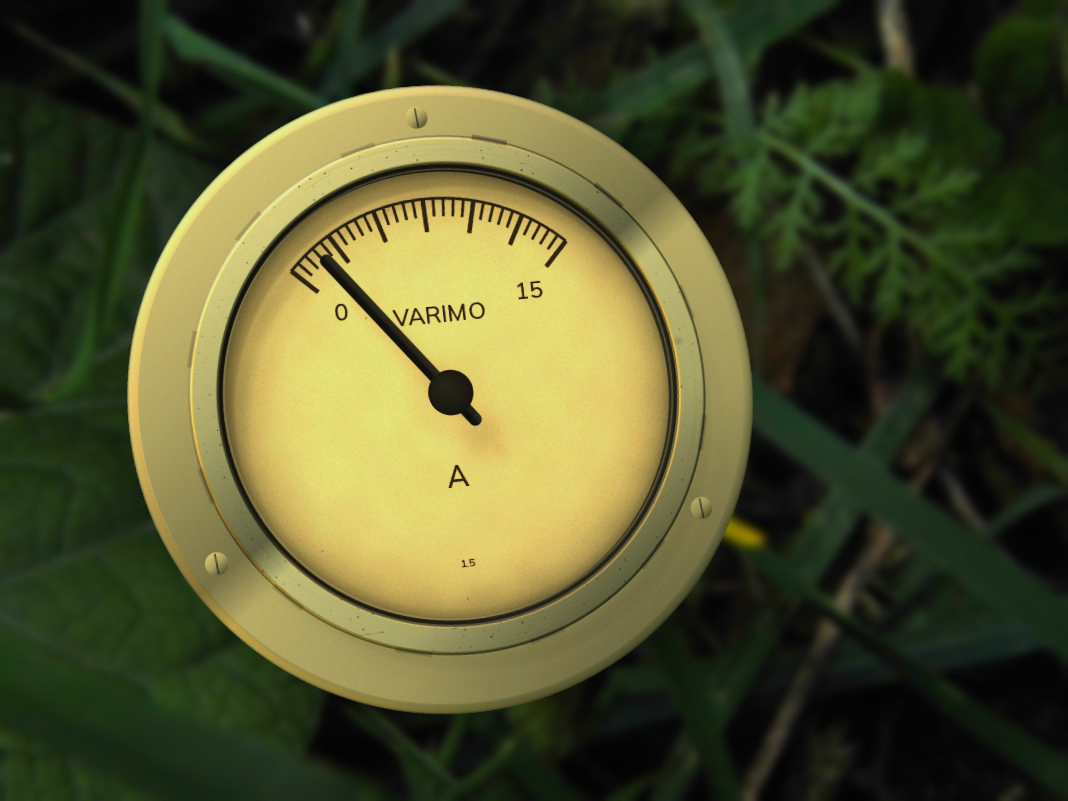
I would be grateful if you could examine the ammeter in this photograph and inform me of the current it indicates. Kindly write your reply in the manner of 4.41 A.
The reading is 1.5 A
